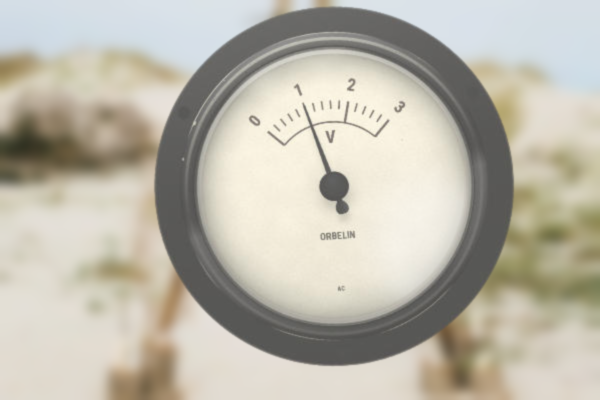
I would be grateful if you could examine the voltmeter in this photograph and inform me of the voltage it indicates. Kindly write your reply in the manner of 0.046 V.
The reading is 1 V
